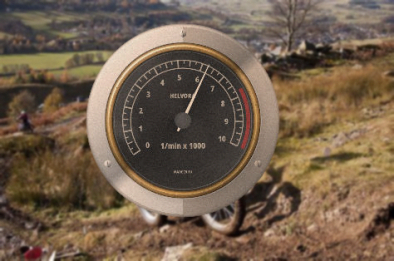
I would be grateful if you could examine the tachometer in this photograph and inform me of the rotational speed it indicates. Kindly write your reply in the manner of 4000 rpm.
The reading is 6250 rpm
